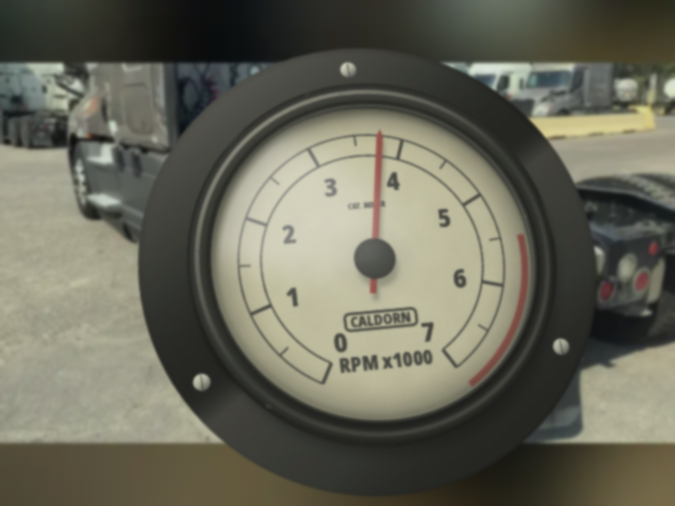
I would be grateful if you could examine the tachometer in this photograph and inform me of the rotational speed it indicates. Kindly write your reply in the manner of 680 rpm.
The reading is 3750 rpm
